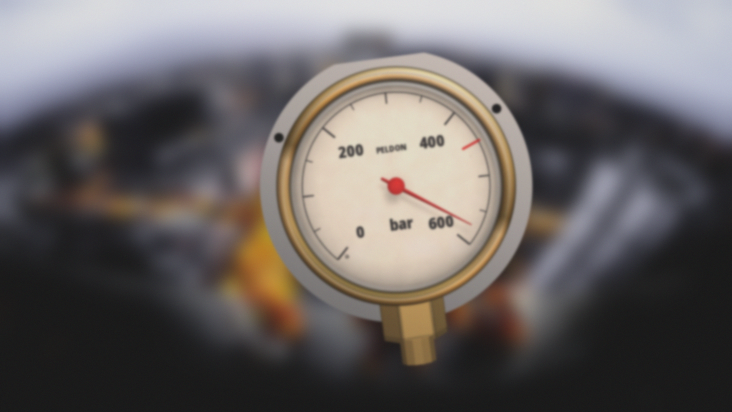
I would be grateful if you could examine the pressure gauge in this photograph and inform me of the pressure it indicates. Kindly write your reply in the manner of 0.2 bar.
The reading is 575 bar
